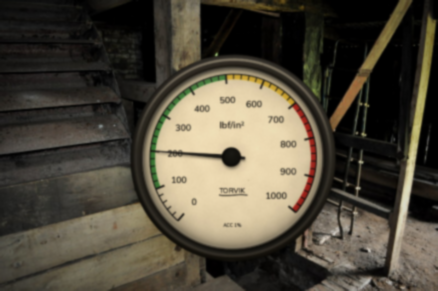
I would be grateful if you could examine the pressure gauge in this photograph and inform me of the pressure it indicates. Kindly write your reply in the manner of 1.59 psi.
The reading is 200 psi
